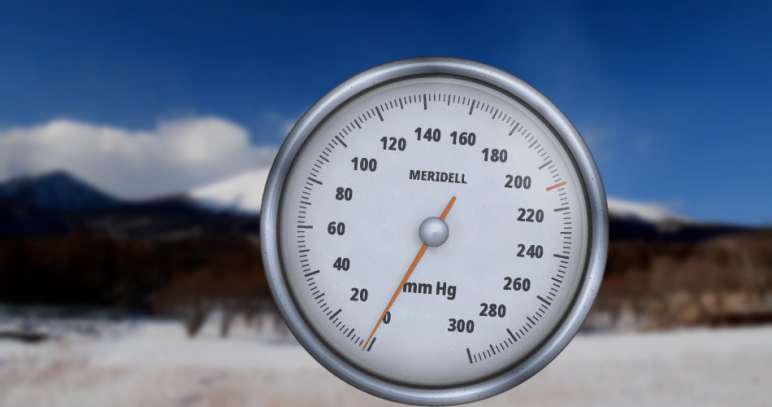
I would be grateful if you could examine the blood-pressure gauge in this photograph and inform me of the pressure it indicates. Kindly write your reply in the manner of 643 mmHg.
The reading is 2 mmHg
